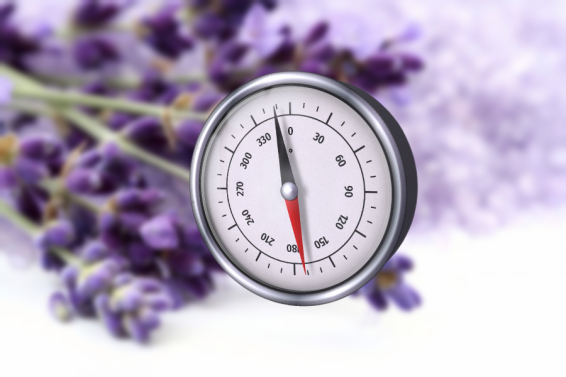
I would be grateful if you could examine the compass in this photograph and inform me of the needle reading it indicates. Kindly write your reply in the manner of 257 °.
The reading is 170 °
